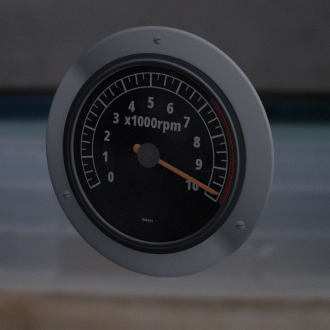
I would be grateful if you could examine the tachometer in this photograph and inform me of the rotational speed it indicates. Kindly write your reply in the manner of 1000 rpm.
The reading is 9750 rpm
